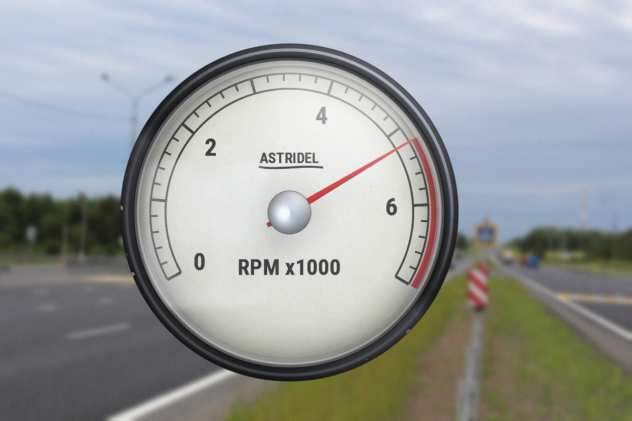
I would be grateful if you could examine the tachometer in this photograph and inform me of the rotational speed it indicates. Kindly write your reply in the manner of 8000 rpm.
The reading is 5200 rpm
